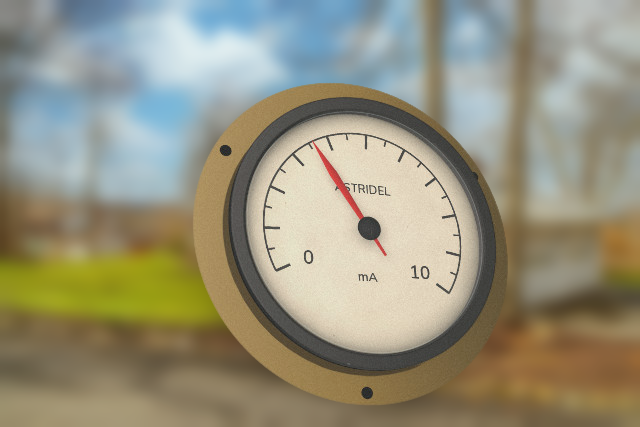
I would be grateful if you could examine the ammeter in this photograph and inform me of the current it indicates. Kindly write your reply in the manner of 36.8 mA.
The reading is 3.5 mA
